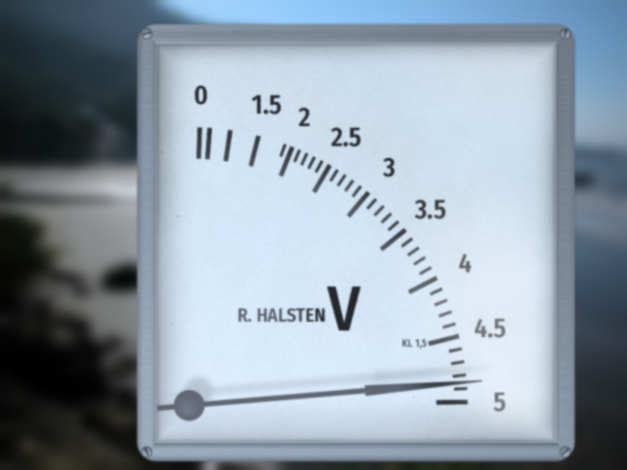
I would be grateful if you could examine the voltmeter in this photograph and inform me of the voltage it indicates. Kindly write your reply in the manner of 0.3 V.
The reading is 4.85 V
